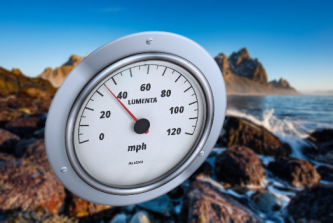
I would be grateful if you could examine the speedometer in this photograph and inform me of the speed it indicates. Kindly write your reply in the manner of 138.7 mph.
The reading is 35 mph
